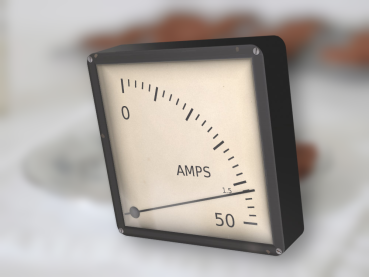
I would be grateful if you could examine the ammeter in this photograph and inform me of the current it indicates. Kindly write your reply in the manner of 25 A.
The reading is 42 A
